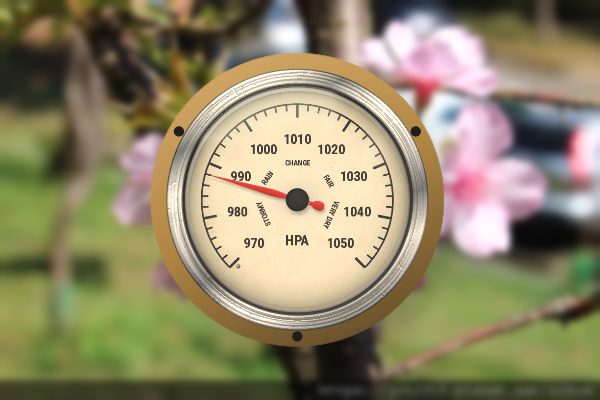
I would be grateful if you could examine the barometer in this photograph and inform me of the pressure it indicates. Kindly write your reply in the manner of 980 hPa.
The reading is 988 hPa
